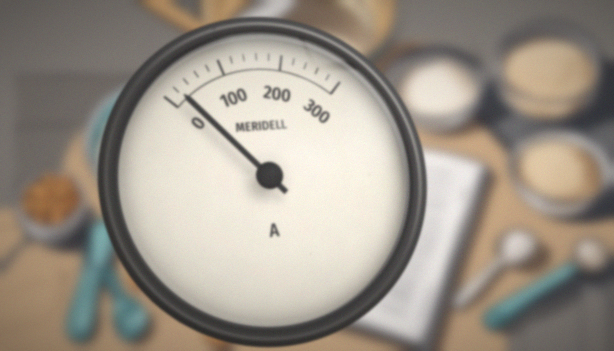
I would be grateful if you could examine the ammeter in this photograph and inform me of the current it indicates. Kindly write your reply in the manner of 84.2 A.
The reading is 20 A
